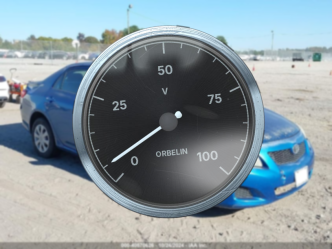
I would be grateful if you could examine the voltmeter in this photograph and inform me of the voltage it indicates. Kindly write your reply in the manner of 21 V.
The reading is 5 V
